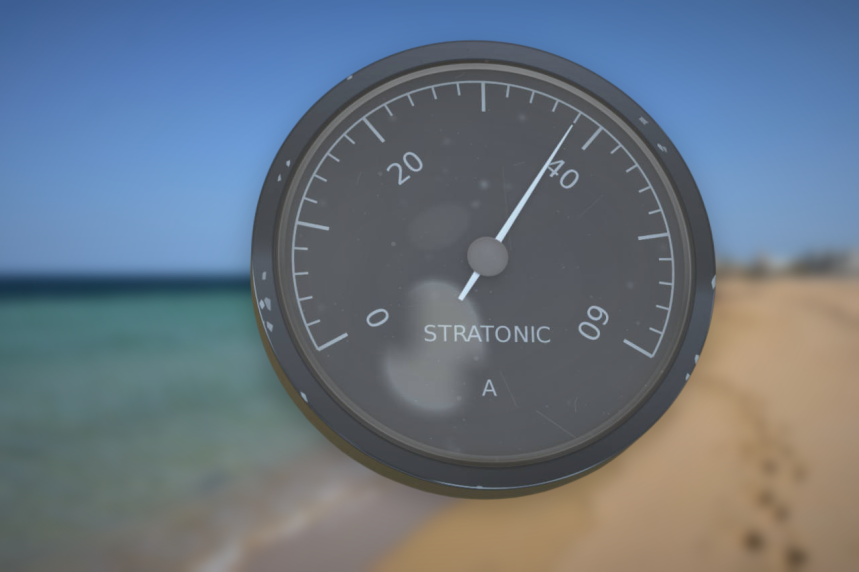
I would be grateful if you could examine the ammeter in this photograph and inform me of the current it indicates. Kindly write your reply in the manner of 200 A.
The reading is 38 A
